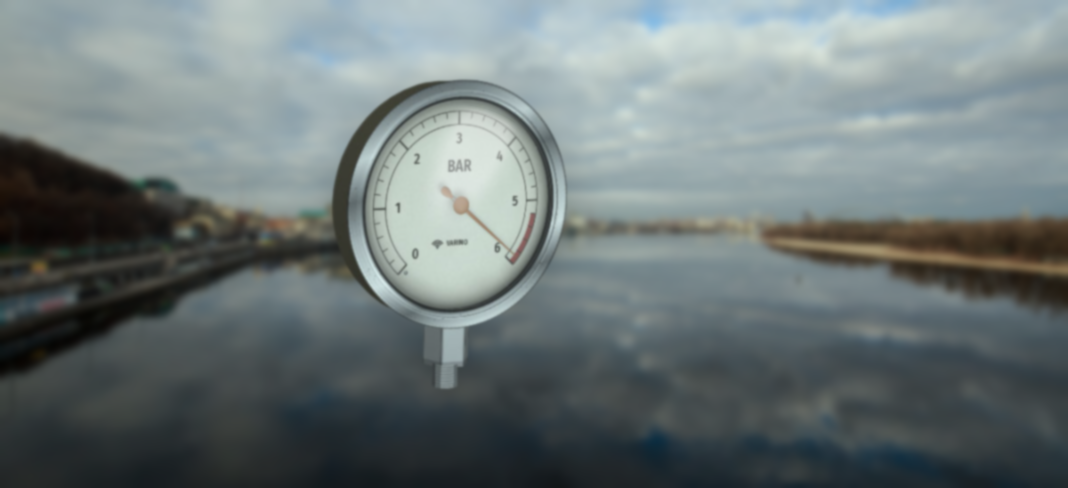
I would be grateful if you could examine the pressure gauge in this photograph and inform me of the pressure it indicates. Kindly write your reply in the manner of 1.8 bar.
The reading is 5.9 bar
